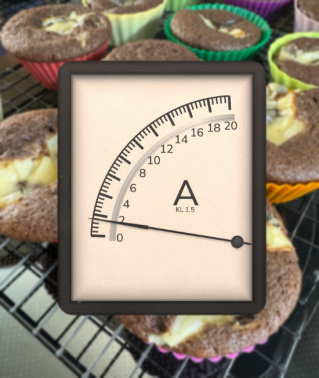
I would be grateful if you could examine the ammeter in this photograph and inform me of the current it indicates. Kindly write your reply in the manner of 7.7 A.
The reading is 1.6 A
